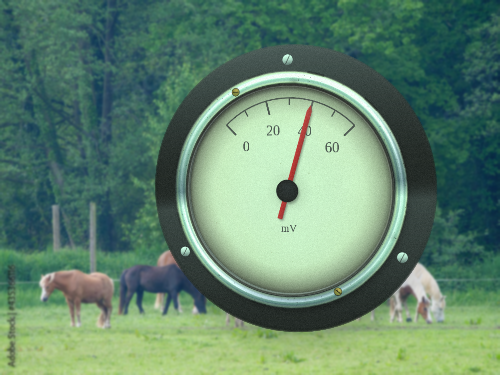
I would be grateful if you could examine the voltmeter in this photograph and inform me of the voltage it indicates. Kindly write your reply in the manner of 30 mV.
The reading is 40 mV
